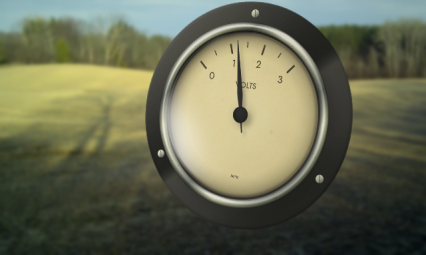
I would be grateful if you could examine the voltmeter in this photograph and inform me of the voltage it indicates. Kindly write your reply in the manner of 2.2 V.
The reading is 1.25 V
